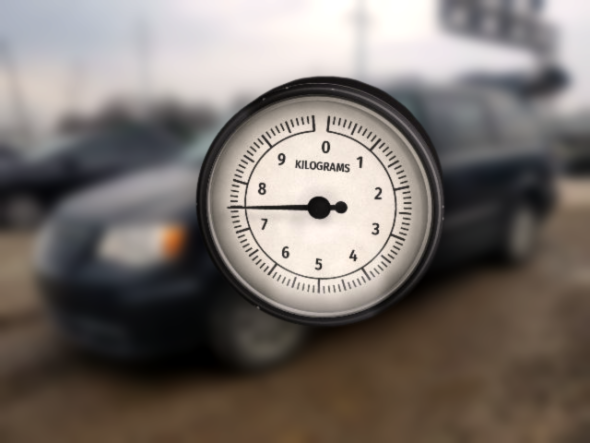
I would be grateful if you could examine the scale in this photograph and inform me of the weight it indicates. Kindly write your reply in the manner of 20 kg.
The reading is 7.5 kg
